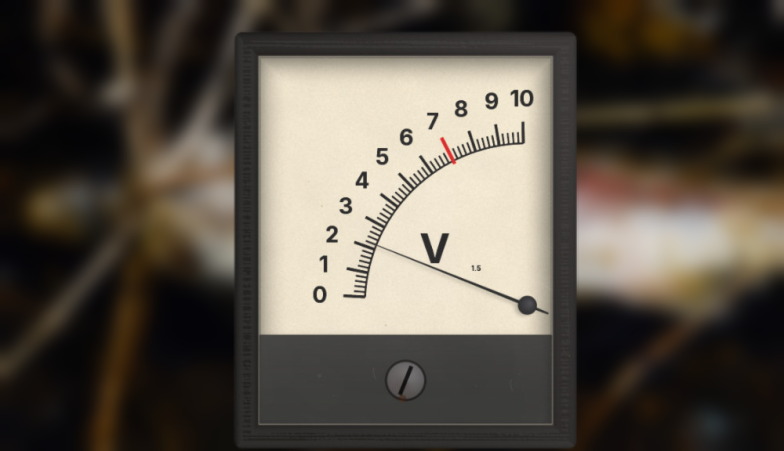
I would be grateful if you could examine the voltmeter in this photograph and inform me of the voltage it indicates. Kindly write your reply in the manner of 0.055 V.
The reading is 2.2 V
